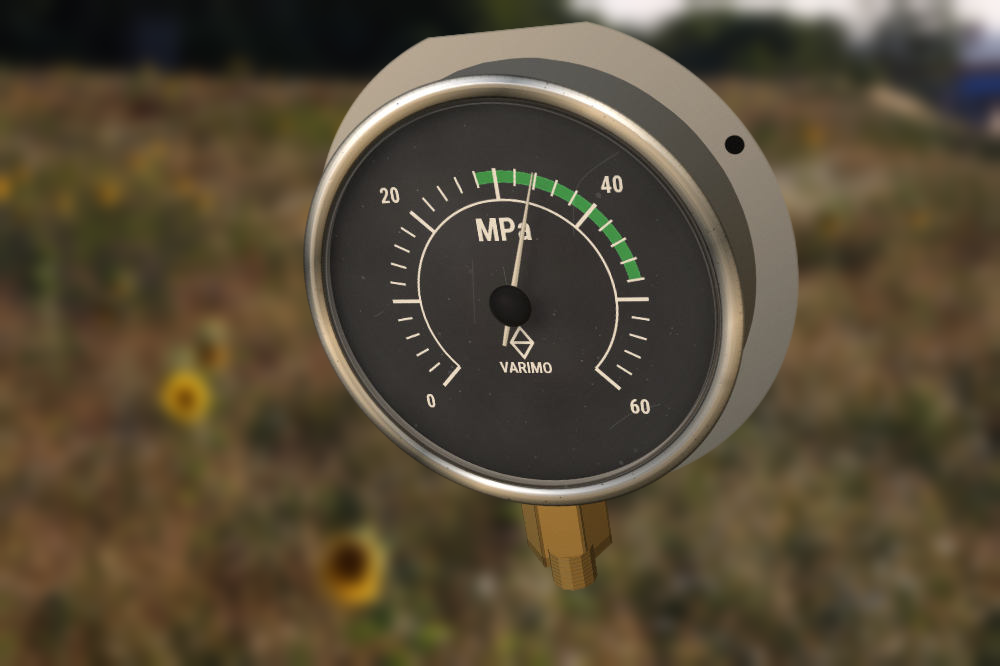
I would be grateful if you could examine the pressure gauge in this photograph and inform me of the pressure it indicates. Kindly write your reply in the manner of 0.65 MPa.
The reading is 34 MPa
